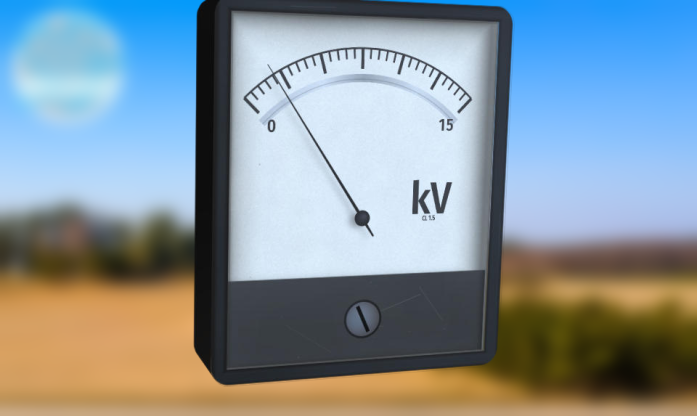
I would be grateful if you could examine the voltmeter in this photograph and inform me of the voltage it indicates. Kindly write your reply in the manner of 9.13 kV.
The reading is 2 kV
